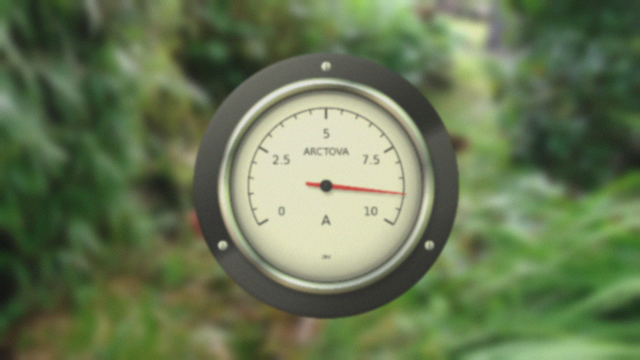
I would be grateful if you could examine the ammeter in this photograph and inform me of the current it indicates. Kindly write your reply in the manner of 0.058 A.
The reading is 9 A
